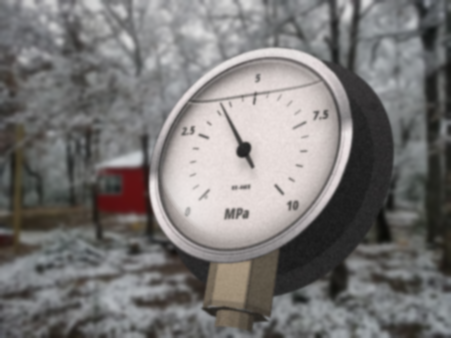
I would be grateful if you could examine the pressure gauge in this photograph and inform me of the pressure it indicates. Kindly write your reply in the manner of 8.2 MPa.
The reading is 3.75 MPa
